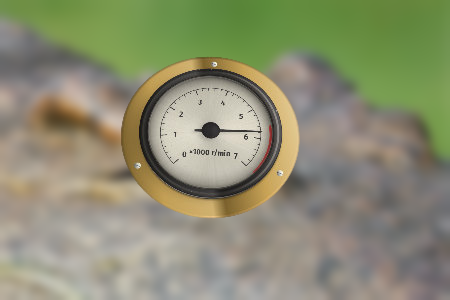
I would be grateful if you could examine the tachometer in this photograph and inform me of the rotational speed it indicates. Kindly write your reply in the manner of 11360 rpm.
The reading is 5800 rpm
